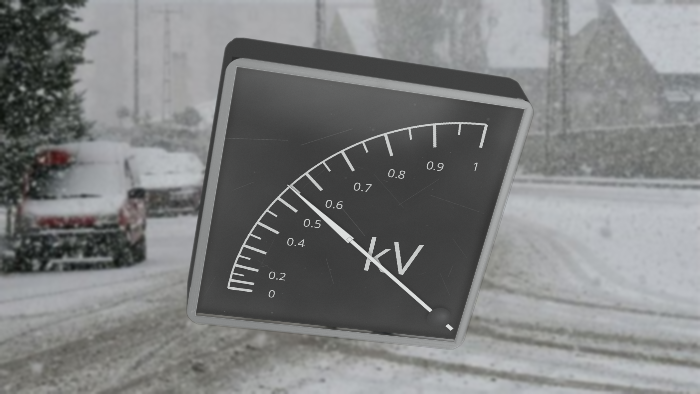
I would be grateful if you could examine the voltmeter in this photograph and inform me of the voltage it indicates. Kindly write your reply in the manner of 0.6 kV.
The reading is 0.55 kV
